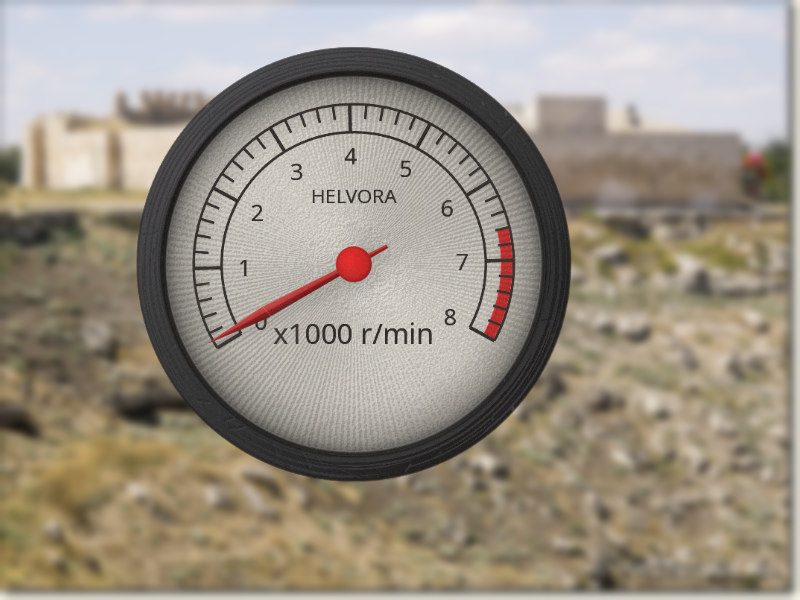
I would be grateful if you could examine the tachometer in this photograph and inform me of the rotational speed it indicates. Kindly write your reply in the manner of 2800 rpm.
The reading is 100 rpm
